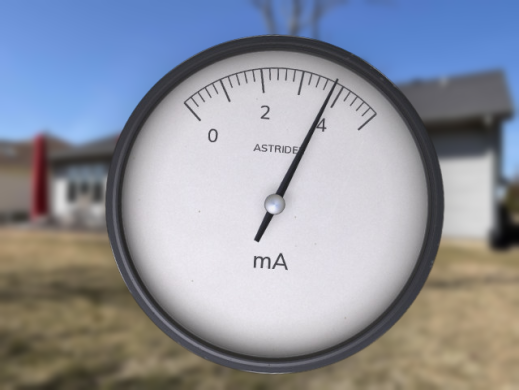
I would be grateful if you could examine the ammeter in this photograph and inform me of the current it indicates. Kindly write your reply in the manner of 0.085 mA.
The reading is 3.8 mA
